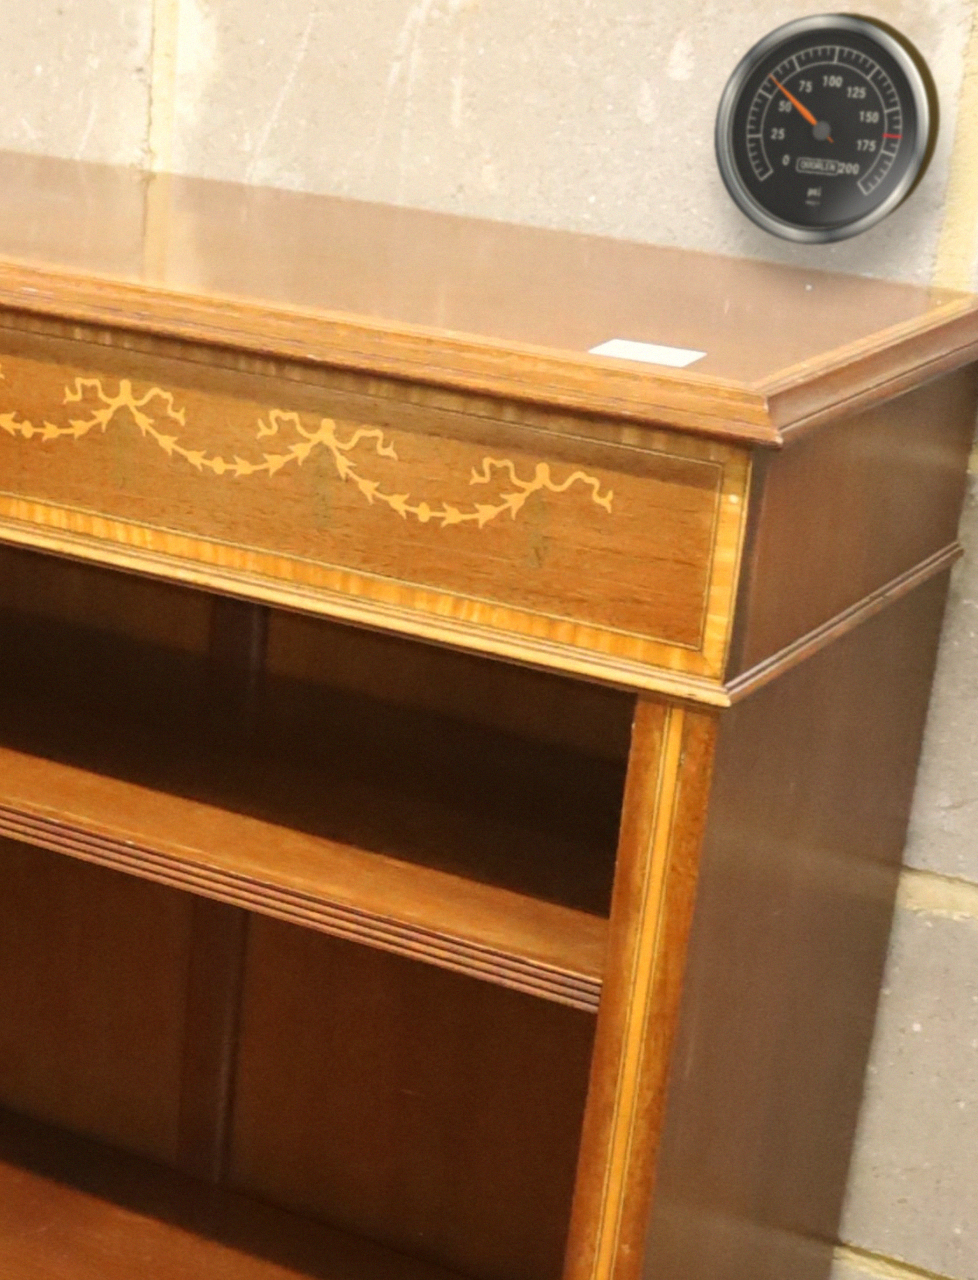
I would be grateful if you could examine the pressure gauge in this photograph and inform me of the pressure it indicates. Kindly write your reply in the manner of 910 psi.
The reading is 60 psi
